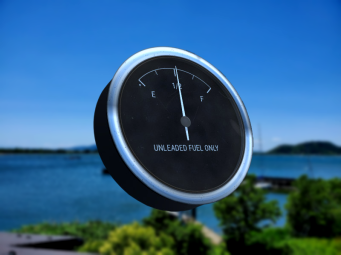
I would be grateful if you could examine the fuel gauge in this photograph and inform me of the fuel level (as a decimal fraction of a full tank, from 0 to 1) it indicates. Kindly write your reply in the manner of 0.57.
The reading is 0.5
